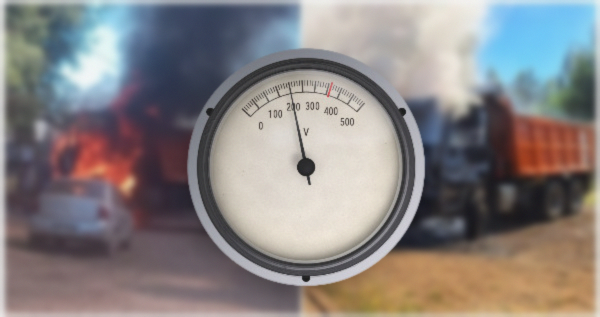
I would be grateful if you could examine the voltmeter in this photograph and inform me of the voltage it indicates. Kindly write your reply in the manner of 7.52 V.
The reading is 200 V
